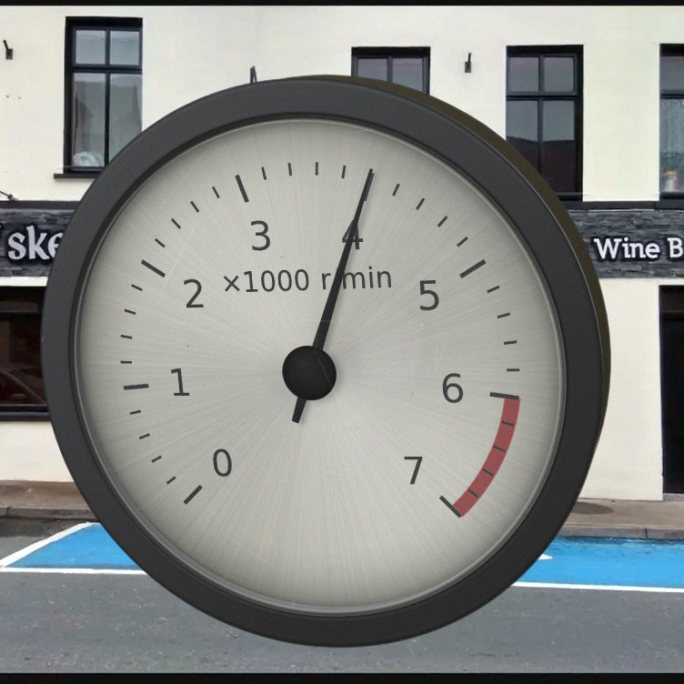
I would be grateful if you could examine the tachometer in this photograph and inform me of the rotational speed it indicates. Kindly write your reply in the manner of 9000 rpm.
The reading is 4000 rpm
